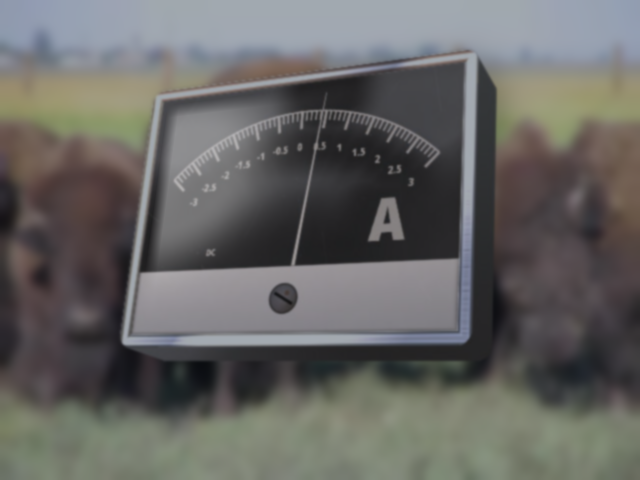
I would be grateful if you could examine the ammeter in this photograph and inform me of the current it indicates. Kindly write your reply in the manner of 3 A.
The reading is 0.5 A
